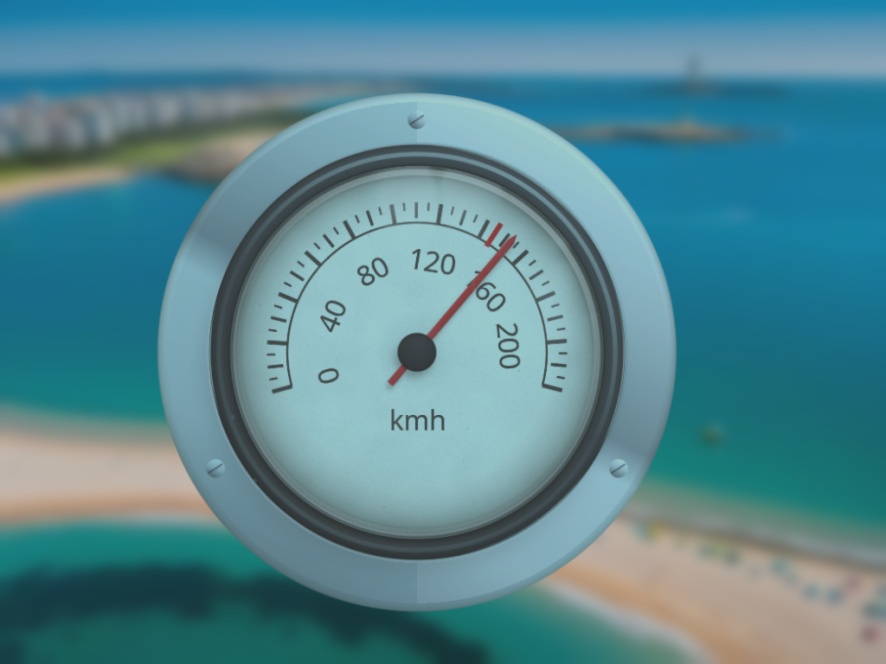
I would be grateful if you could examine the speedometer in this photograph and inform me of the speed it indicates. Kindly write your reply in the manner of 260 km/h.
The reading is 152.5 km/h
